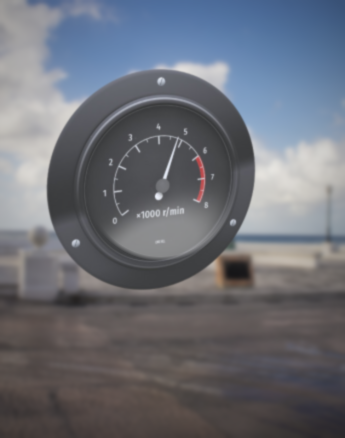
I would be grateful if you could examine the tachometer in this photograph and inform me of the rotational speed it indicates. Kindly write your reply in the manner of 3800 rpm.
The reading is 4750 rpm
